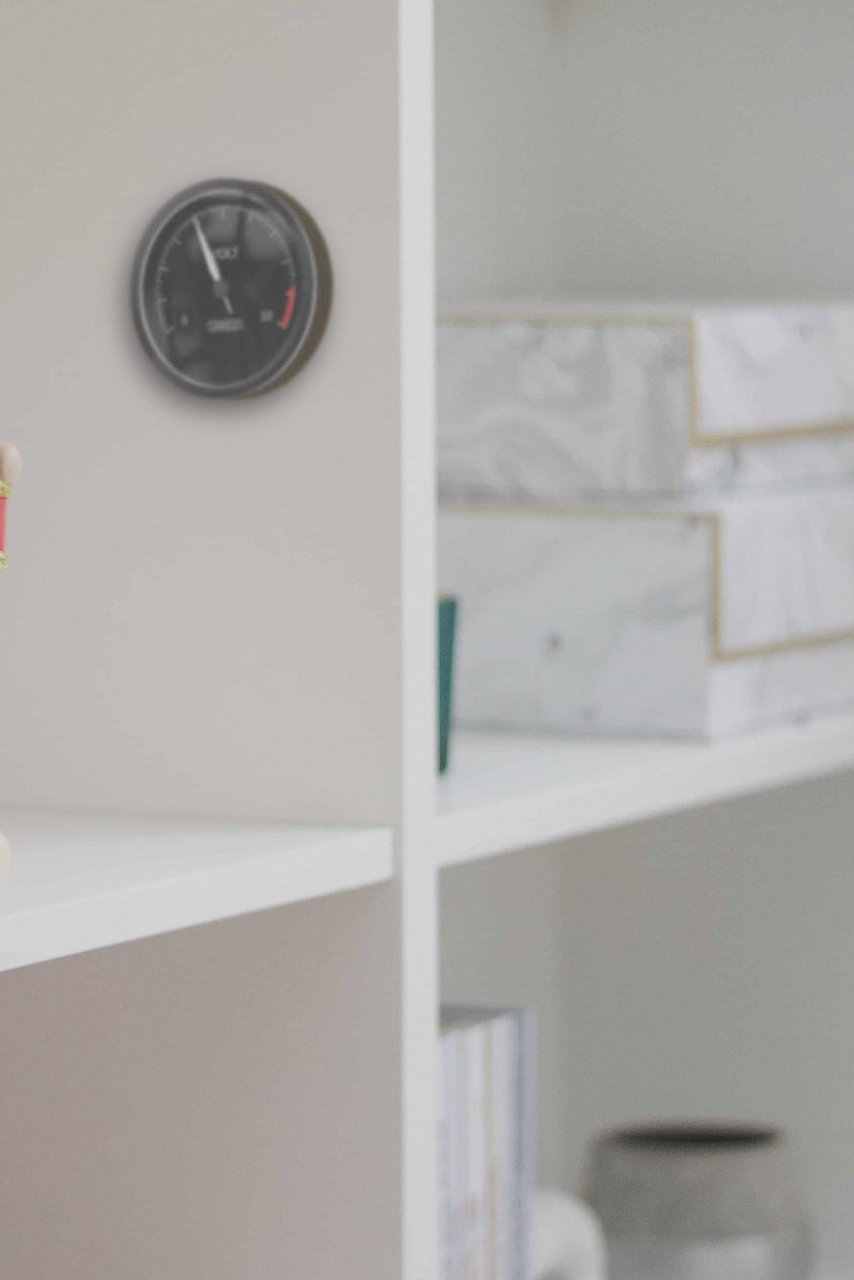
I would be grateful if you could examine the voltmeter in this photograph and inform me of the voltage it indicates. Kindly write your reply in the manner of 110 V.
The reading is 4 V
